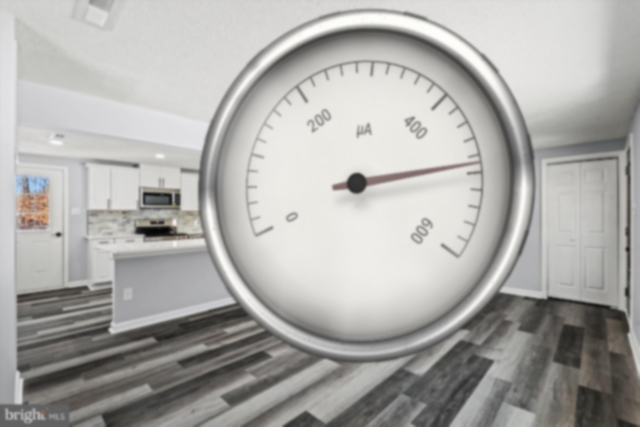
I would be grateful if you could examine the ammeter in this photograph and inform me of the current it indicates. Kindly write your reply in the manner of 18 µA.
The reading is 490 µA
